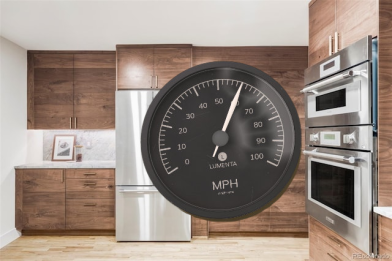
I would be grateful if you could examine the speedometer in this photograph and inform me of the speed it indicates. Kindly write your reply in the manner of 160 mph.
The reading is 60 mph
